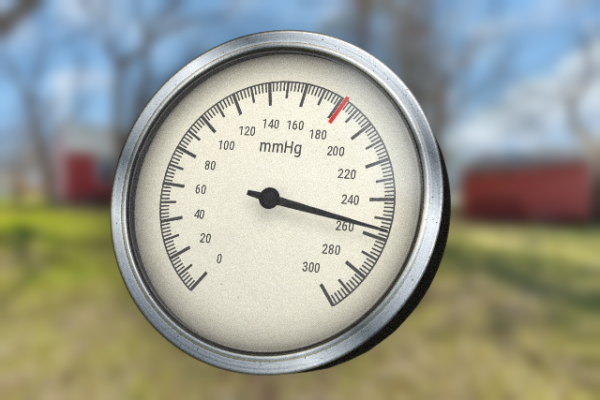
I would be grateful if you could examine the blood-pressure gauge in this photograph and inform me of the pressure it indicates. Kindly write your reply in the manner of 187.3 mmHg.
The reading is 256 mmHg
